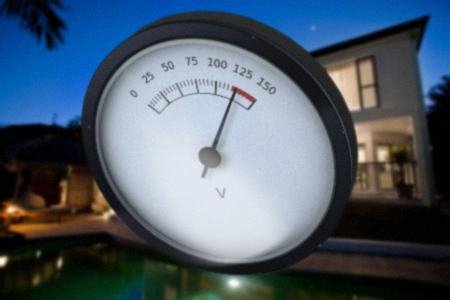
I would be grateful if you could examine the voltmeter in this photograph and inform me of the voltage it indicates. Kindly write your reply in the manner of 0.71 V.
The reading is 125 V
